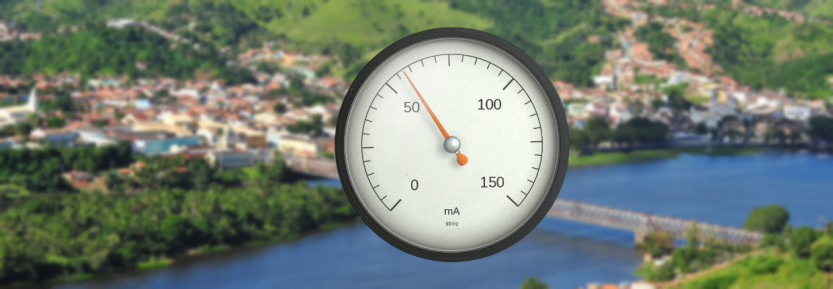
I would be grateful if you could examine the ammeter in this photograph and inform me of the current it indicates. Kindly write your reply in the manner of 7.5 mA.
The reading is 57.5 mA
